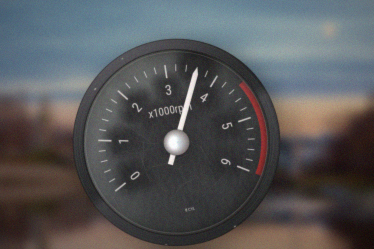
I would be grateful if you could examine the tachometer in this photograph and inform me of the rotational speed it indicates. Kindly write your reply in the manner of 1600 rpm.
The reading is 3600 rpm
